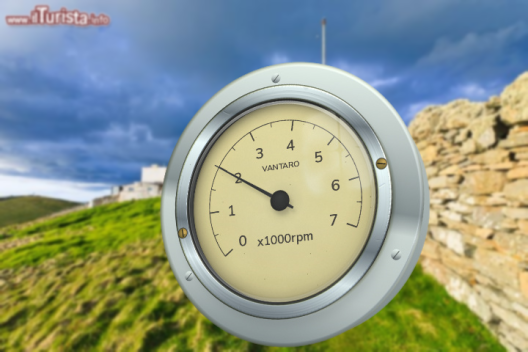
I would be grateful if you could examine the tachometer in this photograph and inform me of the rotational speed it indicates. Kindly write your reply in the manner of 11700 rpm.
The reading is 2000 rpm
